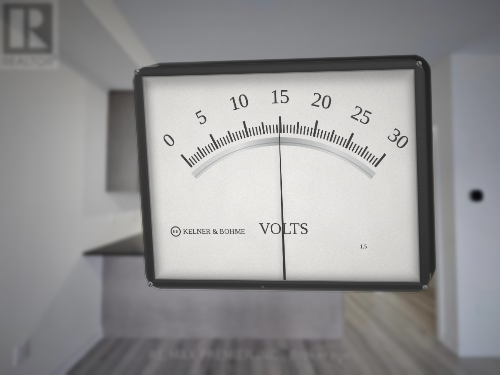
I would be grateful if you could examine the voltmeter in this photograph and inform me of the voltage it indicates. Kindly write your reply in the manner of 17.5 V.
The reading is 15 V
